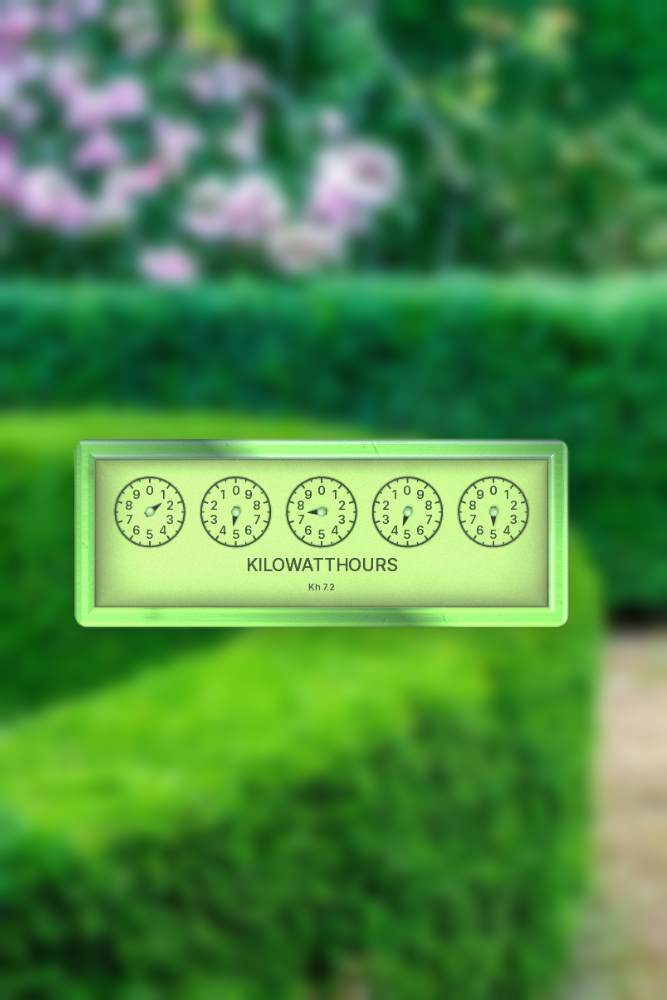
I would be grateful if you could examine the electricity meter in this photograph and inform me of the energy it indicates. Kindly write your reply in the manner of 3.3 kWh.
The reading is 14745 kWh
